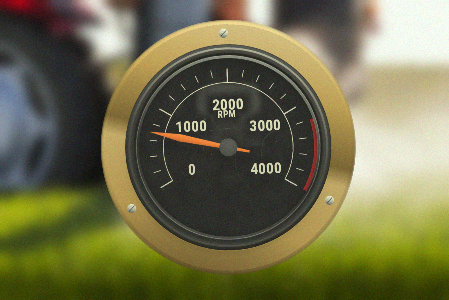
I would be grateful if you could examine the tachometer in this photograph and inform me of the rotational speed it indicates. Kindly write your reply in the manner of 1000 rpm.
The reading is 700 rpm
